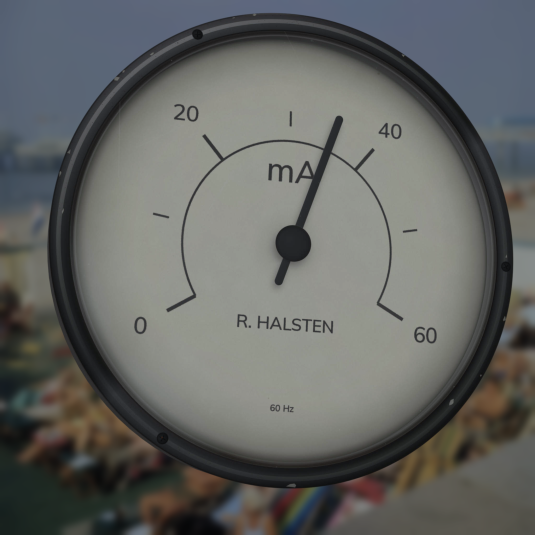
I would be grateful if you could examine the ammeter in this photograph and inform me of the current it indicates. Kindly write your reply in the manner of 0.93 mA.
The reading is 35 mA
